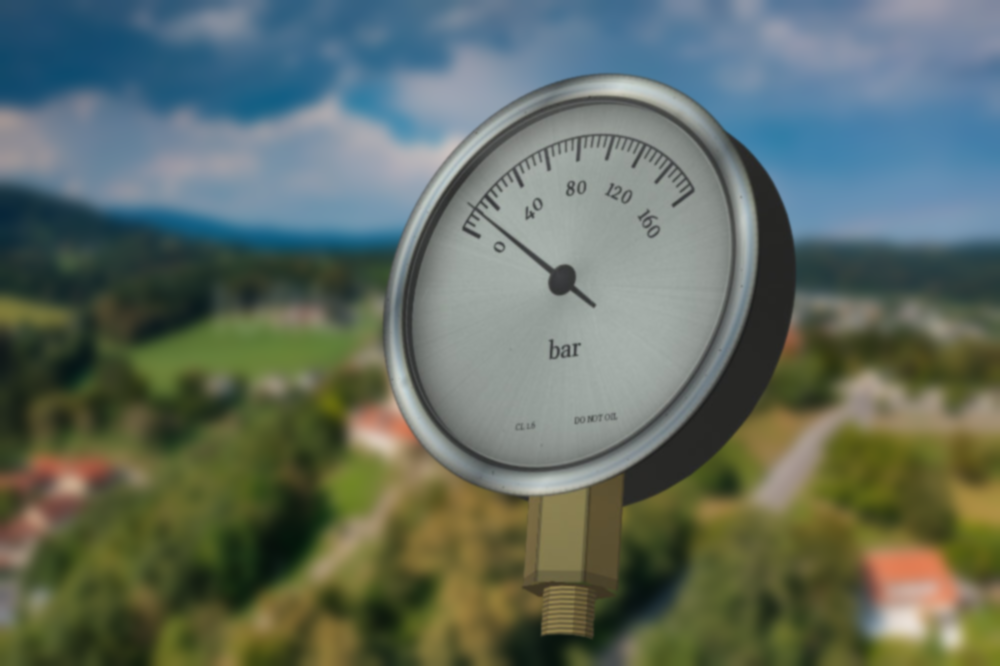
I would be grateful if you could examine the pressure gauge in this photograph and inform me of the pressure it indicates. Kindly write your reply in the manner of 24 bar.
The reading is 12 bar
